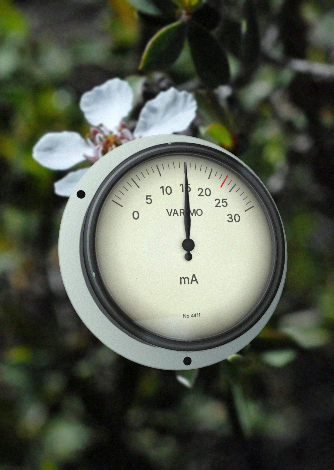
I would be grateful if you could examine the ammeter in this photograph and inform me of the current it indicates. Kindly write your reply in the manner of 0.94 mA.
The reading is 15 mA
